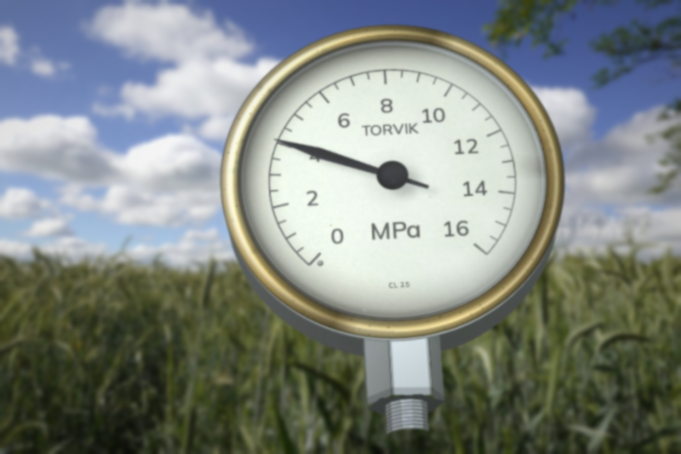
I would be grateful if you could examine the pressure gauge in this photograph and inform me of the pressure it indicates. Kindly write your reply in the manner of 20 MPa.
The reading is 4 MPa
